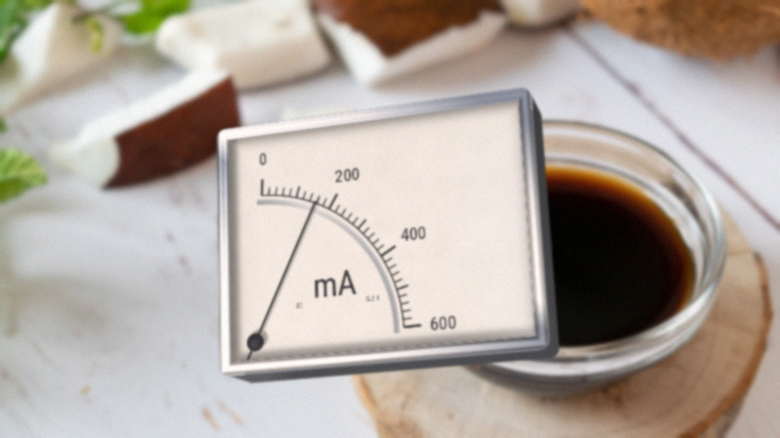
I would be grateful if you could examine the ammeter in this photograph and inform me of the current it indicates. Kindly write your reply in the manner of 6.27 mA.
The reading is 160 mA
